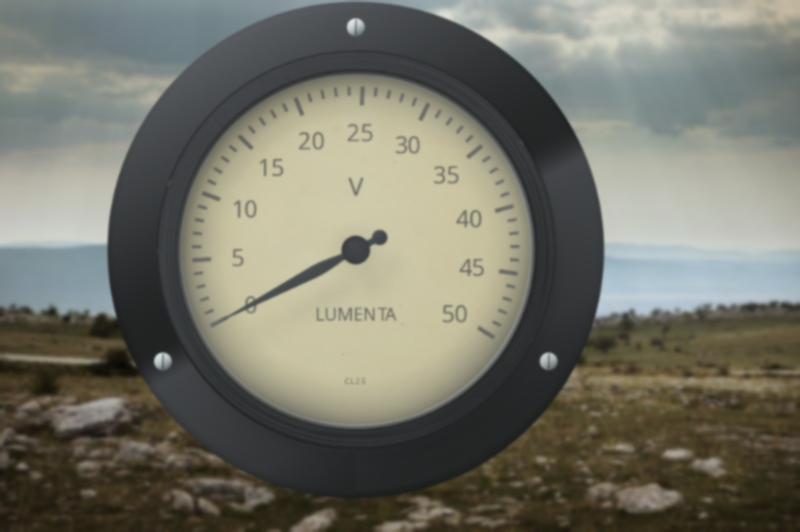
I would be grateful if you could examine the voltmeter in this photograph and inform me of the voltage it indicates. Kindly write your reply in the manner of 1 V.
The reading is 0 V
